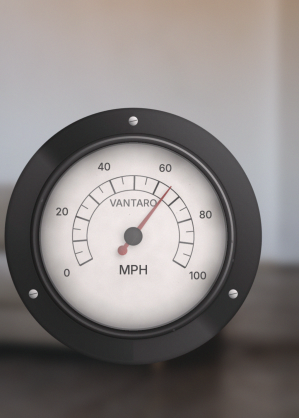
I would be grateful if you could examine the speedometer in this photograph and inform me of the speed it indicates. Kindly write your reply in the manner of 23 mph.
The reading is 65 mph
